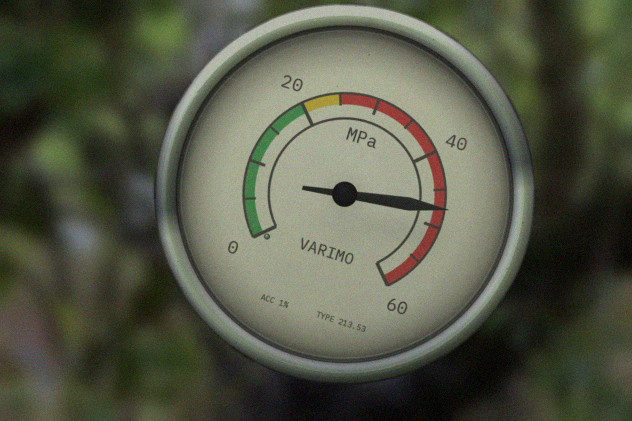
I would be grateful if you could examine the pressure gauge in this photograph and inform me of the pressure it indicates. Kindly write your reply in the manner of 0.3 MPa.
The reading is 47.5 MPa
